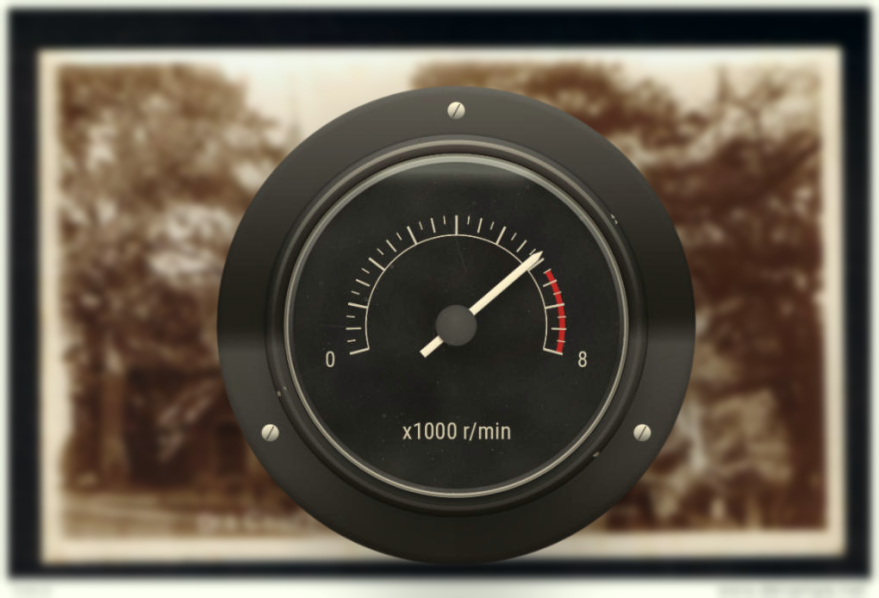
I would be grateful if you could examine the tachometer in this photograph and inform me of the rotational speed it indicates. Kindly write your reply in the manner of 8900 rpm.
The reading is 5875 rpm
